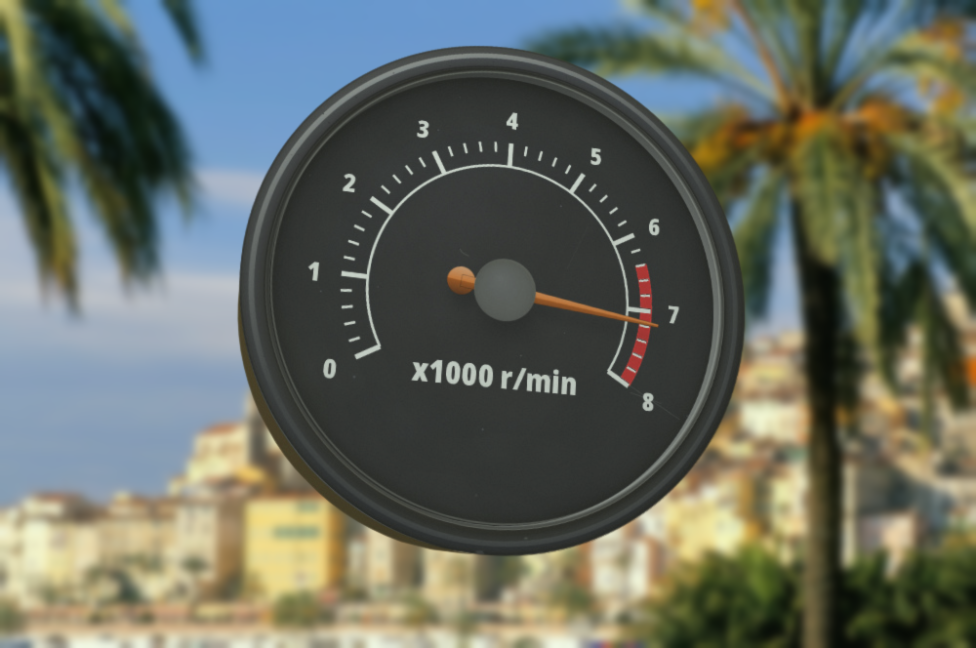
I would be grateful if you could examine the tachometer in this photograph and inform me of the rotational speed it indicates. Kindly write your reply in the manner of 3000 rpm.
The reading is 7200 rpm
